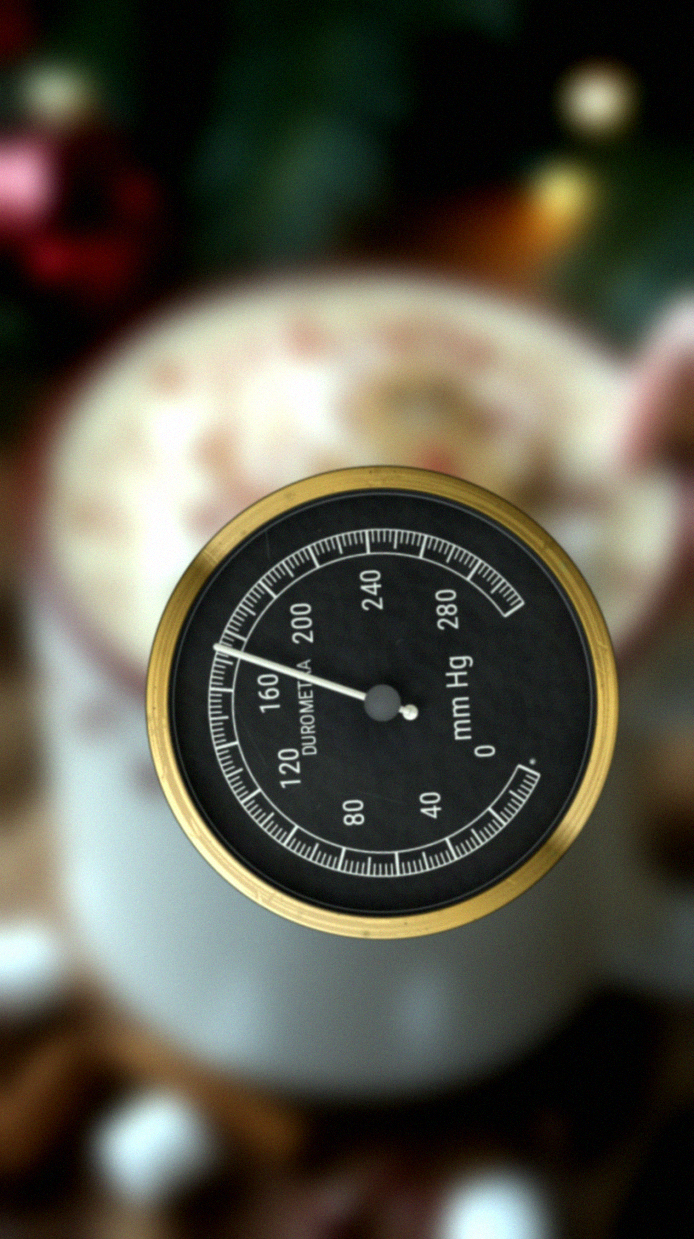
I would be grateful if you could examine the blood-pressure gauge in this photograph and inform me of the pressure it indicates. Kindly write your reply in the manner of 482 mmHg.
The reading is 174 mmHg
